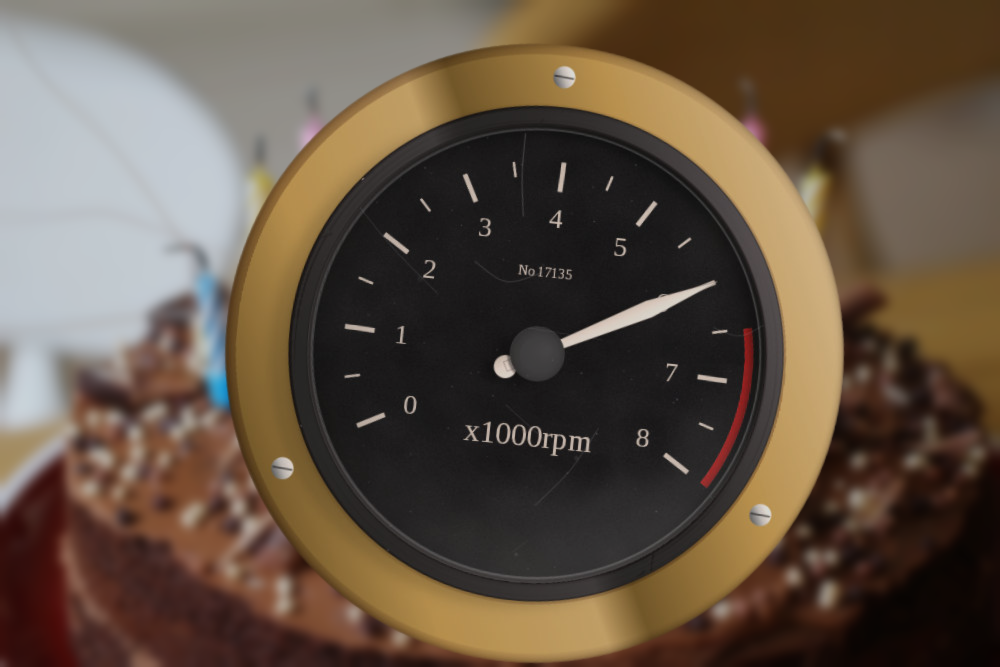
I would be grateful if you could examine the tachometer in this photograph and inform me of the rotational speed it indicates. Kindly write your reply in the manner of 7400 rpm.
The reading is 6000 rpm
